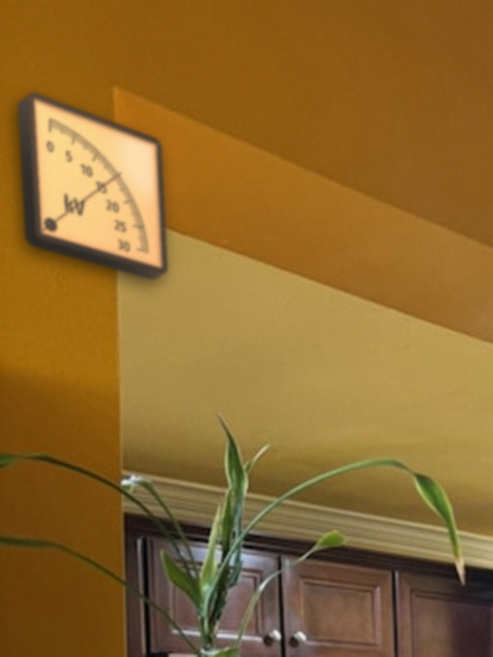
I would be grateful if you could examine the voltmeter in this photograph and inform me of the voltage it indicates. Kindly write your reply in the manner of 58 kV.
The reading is 15 kV
